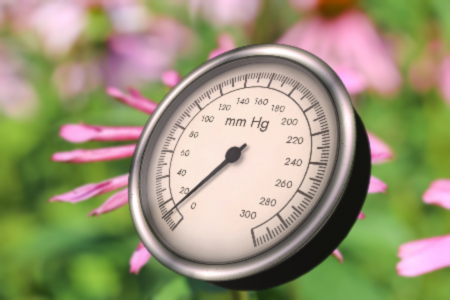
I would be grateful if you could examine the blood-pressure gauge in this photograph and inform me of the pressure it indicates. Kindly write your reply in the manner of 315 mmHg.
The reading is 10 mmHg
